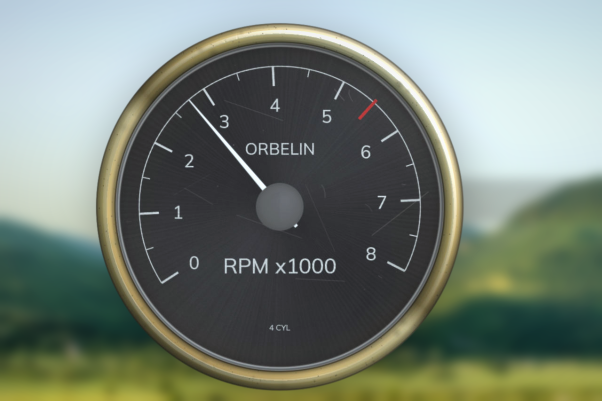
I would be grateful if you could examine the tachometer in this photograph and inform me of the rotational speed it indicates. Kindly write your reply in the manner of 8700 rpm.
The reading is 2750 rpm
